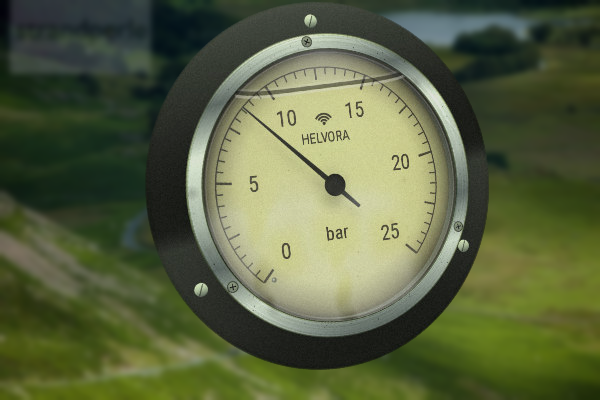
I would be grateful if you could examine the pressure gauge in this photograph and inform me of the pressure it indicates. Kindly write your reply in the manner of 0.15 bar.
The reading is 8.5 bar
